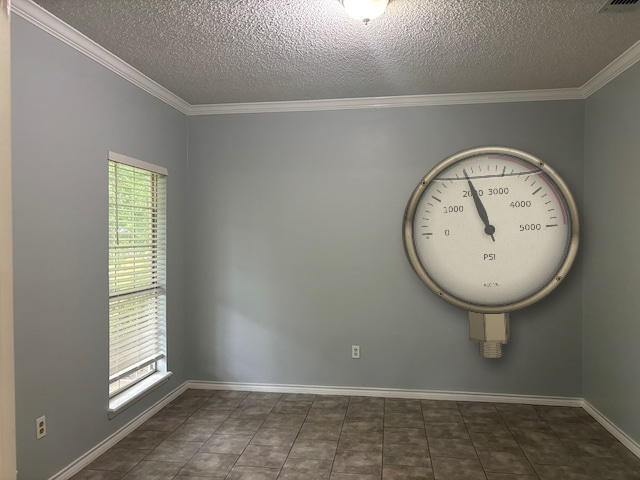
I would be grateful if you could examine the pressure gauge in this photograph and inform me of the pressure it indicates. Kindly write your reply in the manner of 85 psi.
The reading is 2000 psi
